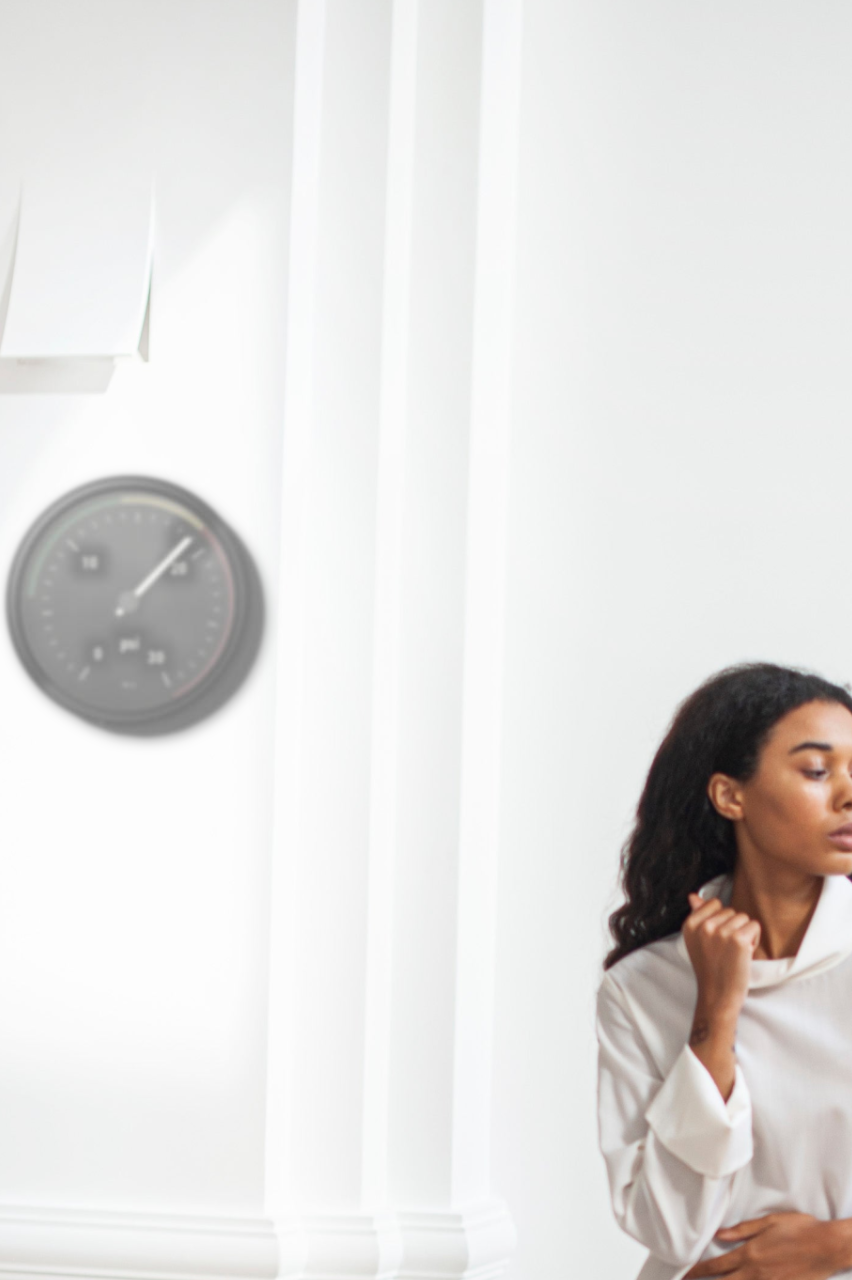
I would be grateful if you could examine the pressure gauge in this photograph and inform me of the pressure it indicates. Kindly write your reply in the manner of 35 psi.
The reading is 19 psi
